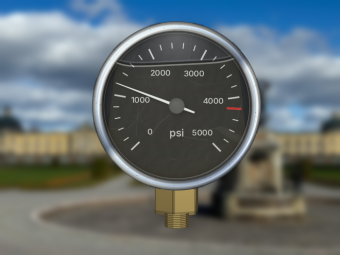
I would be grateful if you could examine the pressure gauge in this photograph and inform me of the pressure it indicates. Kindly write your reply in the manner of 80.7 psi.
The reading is 1200 psi
